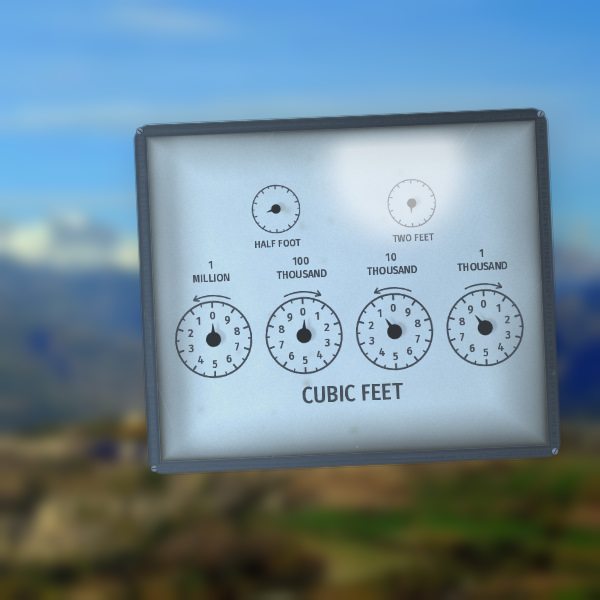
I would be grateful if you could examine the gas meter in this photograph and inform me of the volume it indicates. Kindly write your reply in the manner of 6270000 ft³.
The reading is 900 ft³
